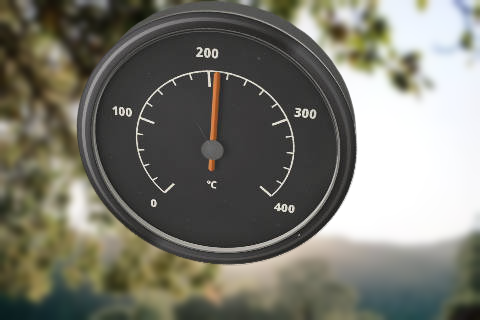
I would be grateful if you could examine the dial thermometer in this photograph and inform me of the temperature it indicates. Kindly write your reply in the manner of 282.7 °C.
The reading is 210 °C
